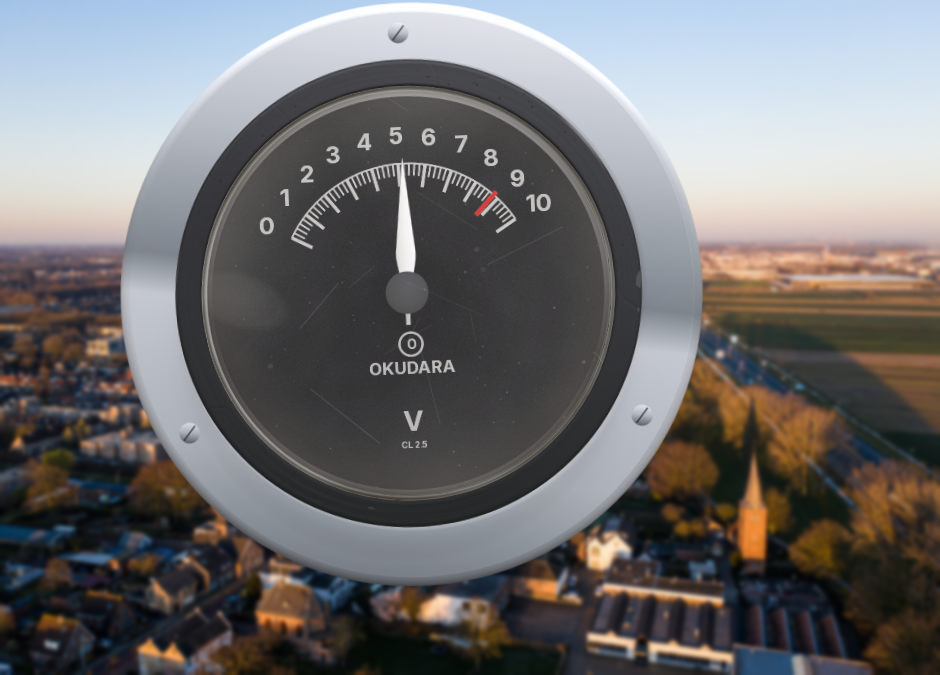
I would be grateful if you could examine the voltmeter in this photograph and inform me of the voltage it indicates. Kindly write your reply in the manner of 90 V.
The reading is 5.2 V
